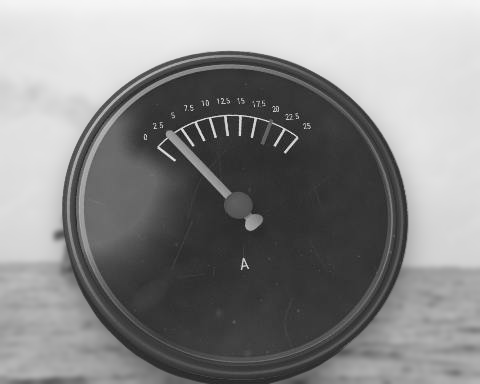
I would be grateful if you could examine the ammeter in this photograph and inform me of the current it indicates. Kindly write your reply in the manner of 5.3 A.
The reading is 2.5 A
